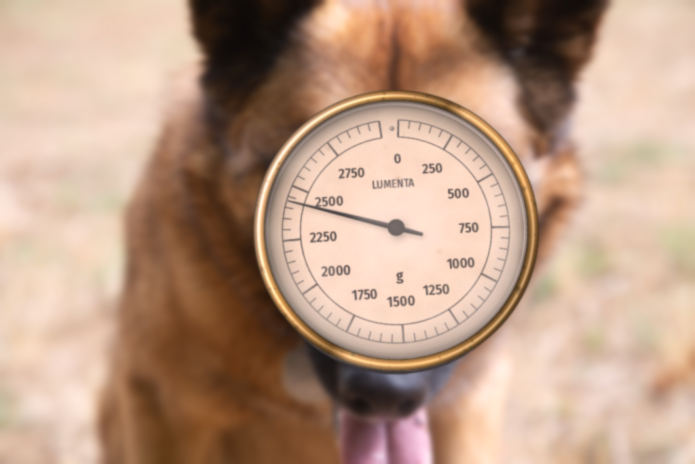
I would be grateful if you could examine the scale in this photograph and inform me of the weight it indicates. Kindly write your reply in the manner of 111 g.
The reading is 2425 g
